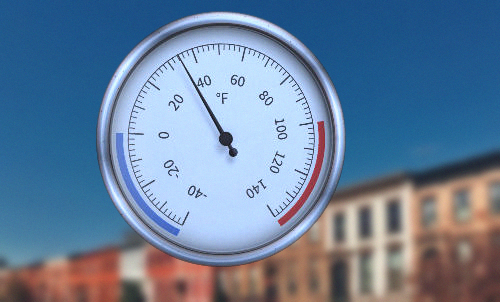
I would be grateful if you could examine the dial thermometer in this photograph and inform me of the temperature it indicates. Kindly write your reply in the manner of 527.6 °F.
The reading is 34 °F
